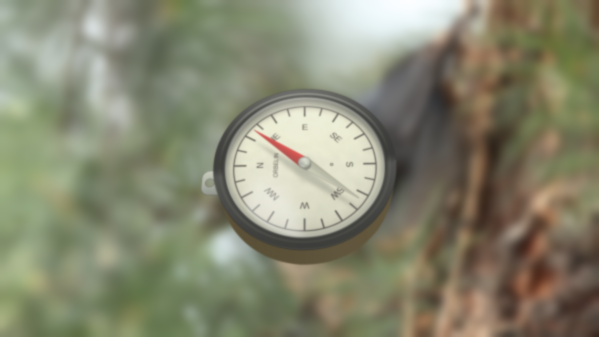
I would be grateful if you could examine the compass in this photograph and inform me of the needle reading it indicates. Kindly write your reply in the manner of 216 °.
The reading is 37.5 °
